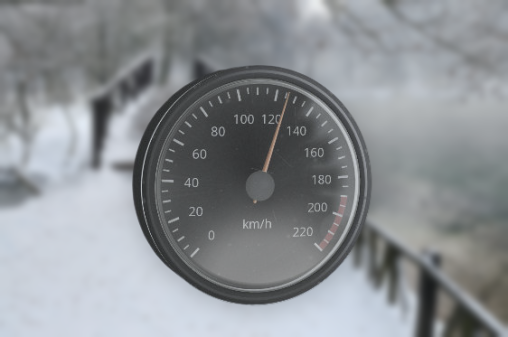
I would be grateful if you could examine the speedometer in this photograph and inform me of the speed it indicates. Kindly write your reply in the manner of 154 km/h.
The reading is 125 km/h
